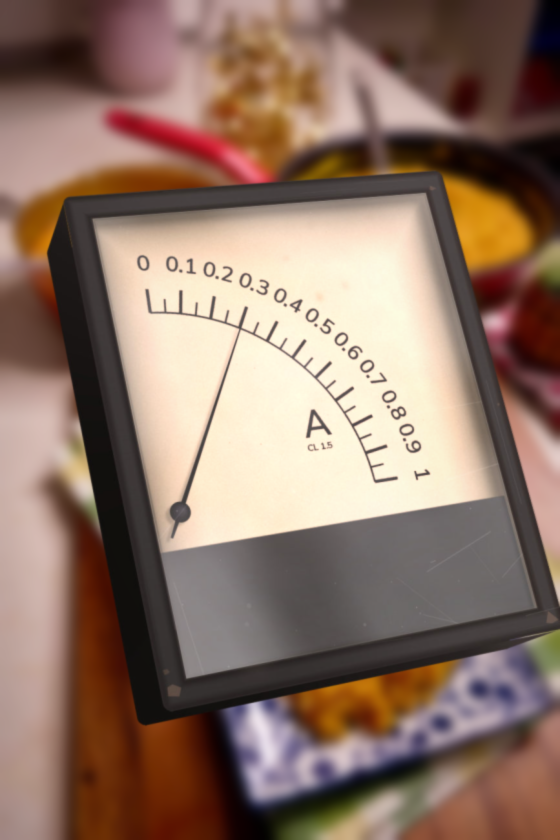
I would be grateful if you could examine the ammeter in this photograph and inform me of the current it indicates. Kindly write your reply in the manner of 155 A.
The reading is 0.3 A
